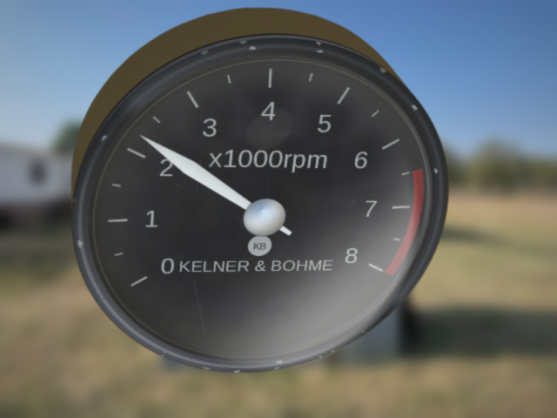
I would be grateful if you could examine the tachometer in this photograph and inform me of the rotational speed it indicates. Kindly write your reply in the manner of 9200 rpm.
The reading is 2250 rpm
